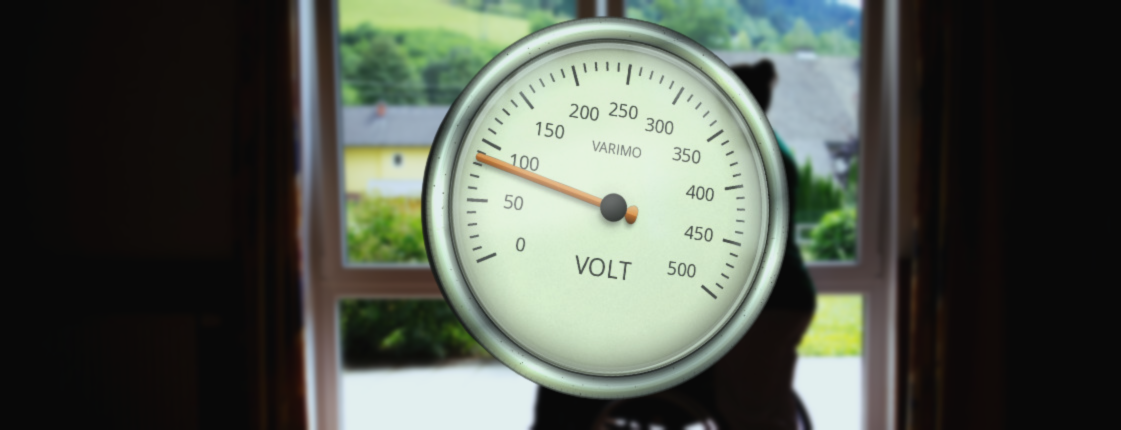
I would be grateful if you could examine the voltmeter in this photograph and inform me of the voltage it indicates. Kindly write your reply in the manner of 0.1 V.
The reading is 85 V
